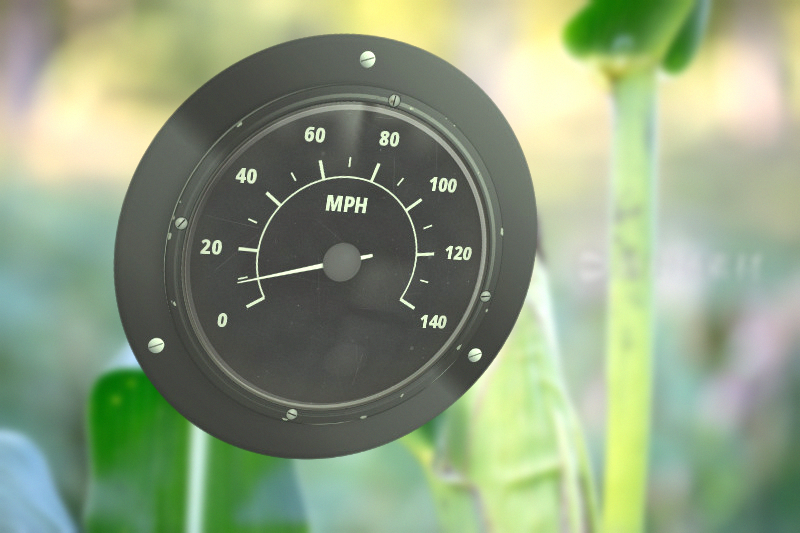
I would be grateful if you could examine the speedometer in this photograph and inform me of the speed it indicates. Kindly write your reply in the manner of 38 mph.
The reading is 10 mph
